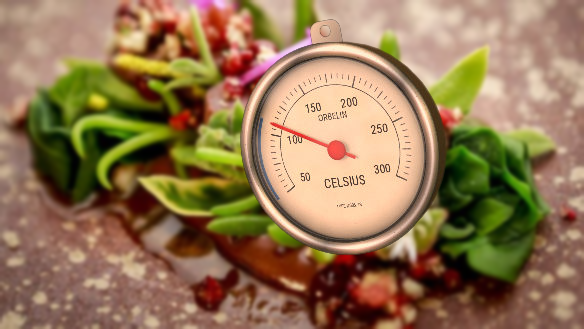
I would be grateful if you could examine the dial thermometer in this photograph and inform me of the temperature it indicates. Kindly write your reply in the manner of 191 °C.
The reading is 110 °C
